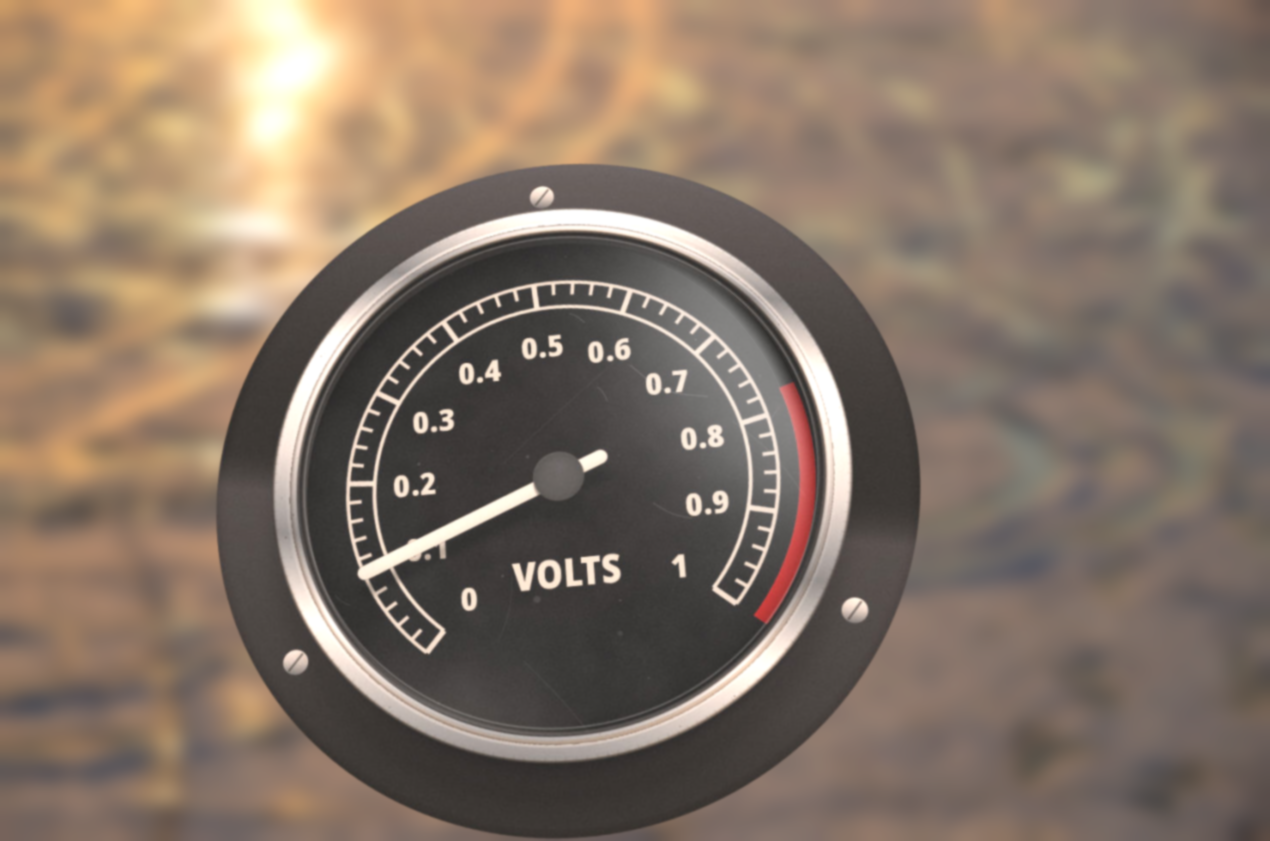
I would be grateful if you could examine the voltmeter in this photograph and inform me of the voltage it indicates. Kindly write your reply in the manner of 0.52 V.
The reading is 0.1 V
